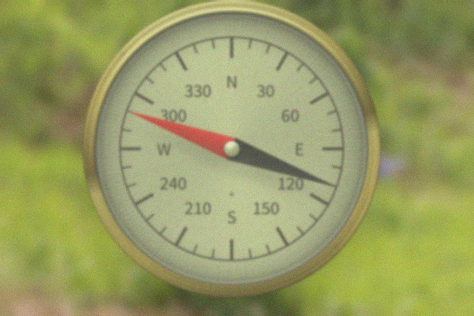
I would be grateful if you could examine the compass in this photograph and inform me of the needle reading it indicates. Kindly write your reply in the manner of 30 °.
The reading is 290 °
